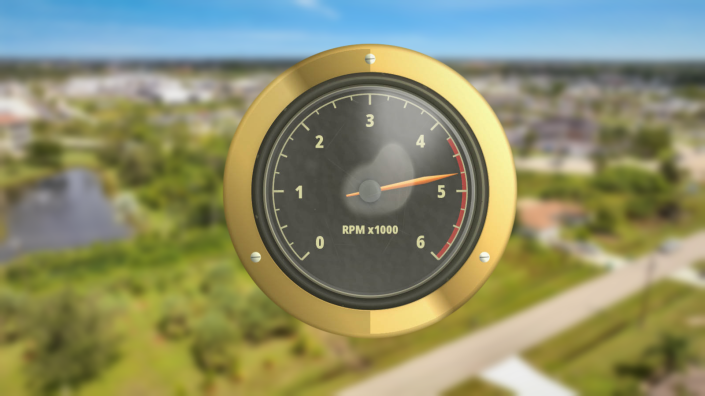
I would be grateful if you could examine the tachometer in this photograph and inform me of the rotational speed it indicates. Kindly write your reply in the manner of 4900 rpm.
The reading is 4750 rpm
